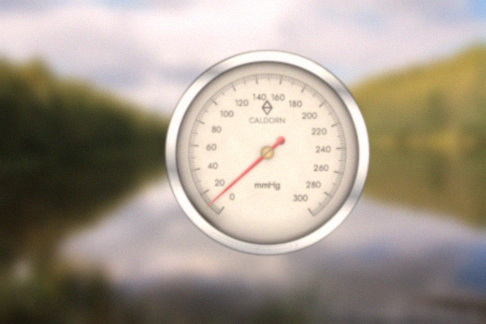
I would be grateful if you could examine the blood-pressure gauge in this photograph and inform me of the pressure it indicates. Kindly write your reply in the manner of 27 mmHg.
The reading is 10 mmHg
